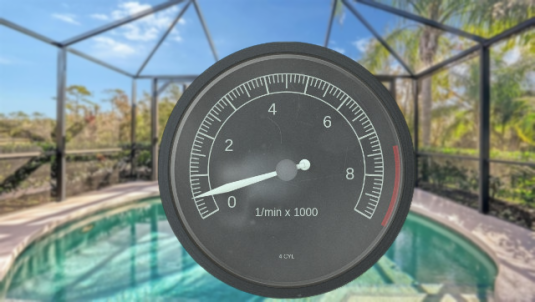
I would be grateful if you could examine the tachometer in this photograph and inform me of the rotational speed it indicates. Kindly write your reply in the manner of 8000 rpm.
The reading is 500 rpm
